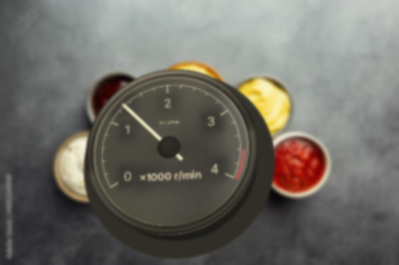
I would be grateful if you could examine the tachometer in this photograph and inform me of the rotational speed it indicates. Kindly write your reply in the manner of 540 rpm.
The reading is 1300 rpm
